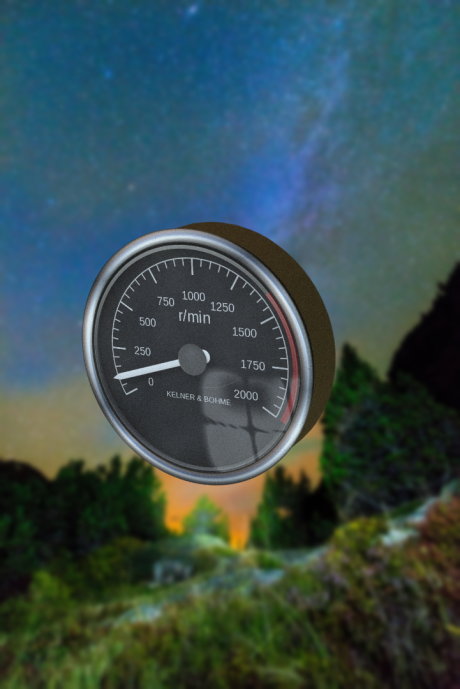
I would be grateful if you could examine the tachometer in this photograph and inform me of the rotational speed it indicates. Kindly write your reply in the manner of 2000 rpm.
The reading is 100 rpm
